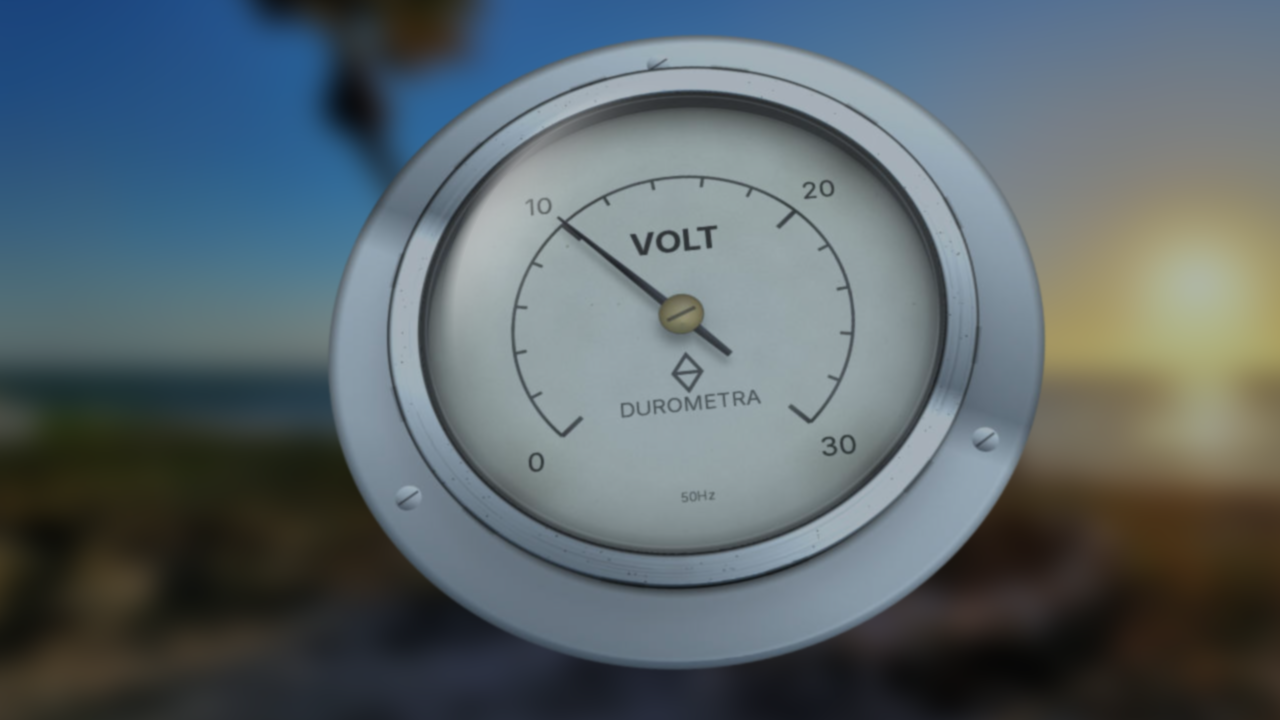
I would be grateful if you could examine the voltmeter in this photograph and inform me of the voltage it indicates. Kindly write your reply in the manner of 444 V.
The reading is 10 V
